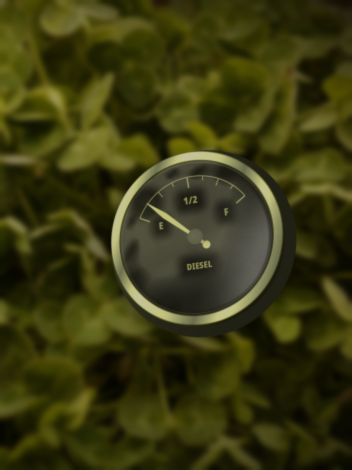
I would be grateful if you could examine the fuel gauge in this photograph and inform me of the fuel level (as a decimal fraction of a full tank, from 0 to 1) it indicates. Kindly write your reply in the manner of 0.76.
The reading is 0.125
